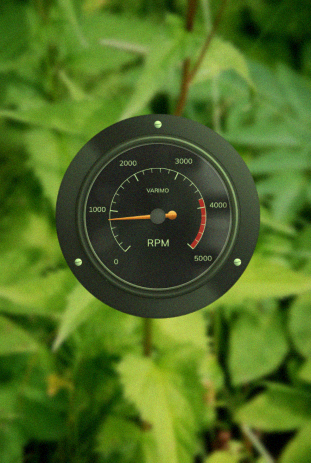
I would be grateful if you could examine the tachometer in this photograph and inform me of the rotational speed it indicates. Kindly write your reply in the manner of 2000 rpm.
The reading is 800 rpm
